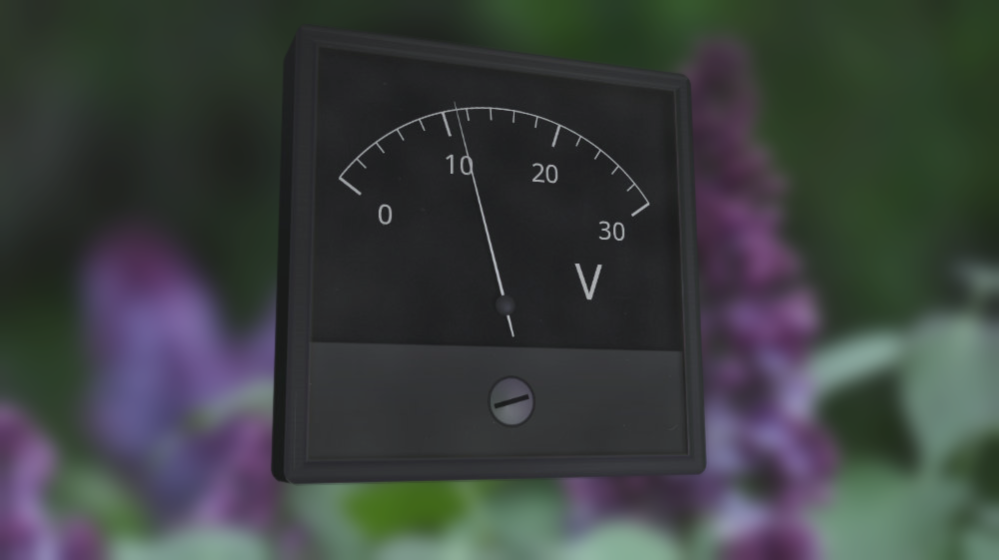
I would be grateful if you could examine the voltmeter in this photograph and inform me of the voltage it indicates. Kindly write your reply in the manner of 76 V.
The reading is 11 V
